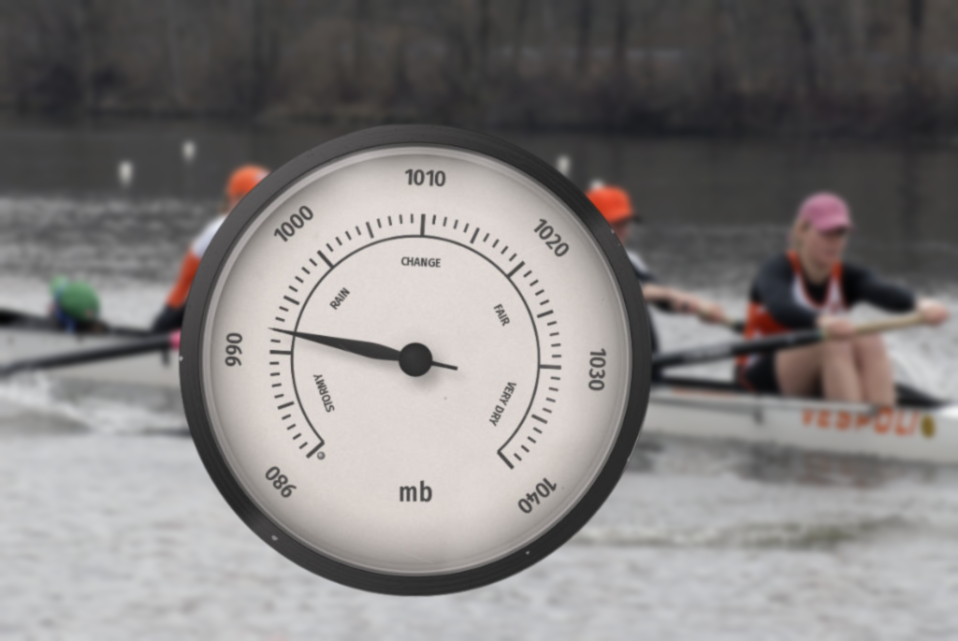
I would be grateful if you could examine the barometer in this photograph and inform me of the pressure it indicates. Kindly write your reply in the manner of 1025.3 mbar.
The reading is 992 mbar
